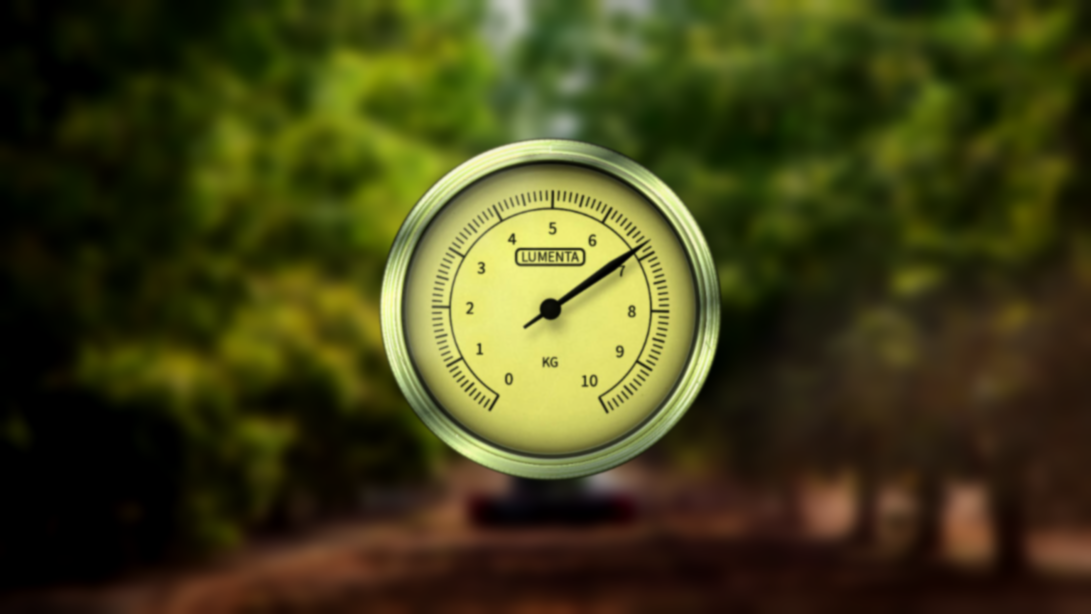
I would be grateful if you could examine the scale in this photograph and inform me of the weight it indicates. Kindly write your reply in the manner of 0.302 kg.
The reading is 6.8 kg
